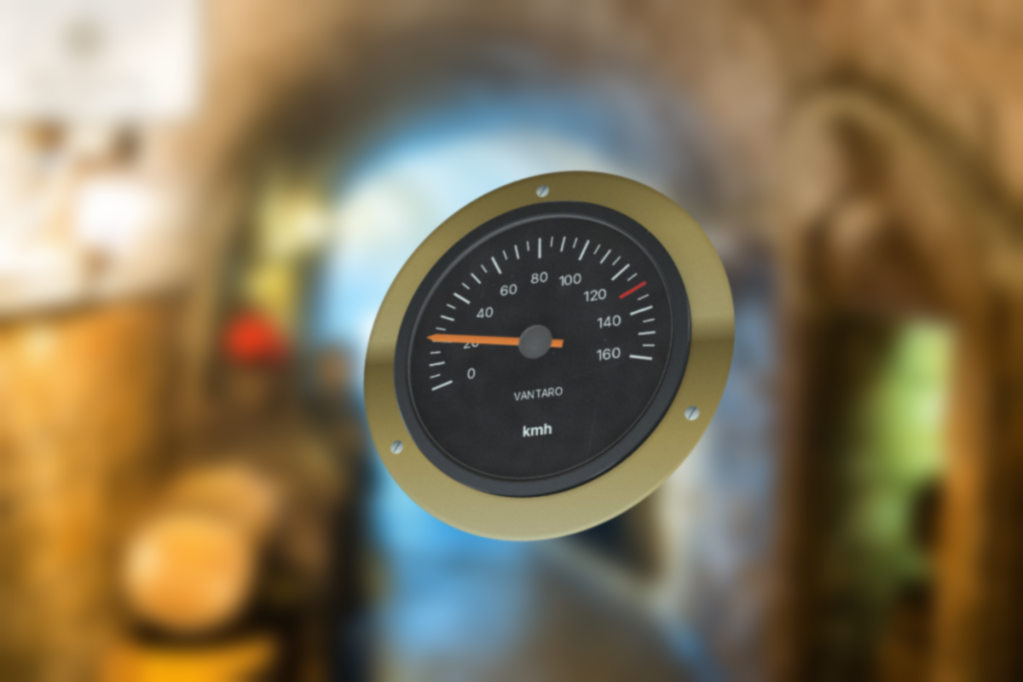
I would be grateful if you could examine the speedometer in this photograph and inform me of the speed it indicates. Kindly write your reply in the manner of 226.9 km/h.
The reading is 20 km/h
